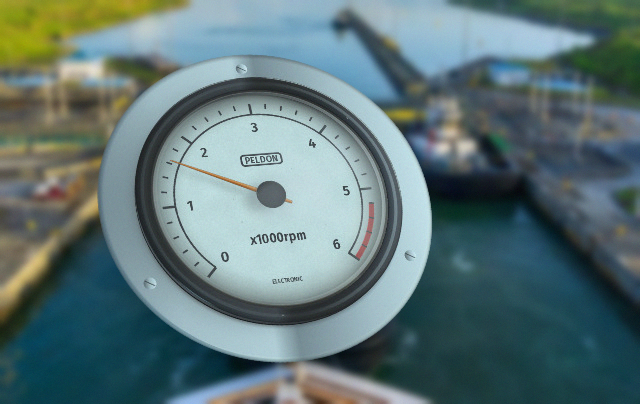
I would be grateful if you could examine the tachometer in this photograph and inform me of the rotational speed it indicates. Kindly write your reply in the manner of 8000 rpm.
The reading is 1600 rpm
